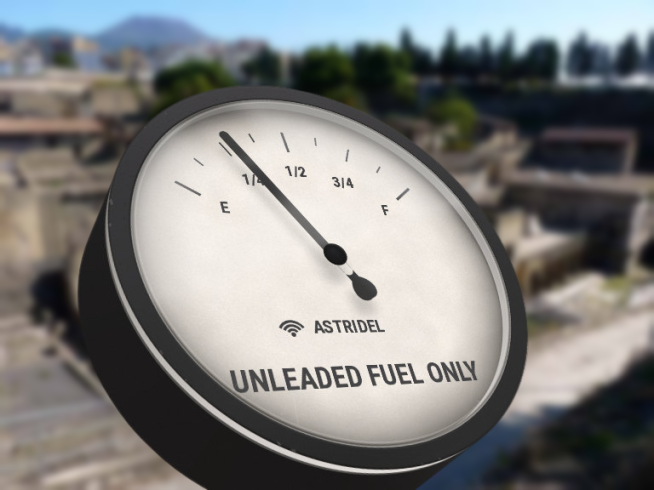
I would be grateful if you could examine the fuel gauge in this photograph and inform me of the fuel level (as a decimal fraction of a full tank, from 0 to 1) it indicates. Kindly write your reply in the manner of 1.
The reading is 0.25
